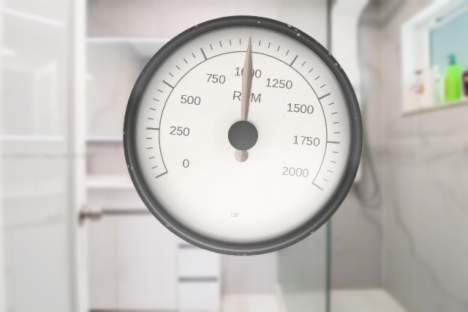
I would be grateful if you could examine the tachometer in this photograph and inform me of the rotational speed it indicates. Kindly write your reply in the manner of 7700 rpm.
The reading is 1000 rpm
